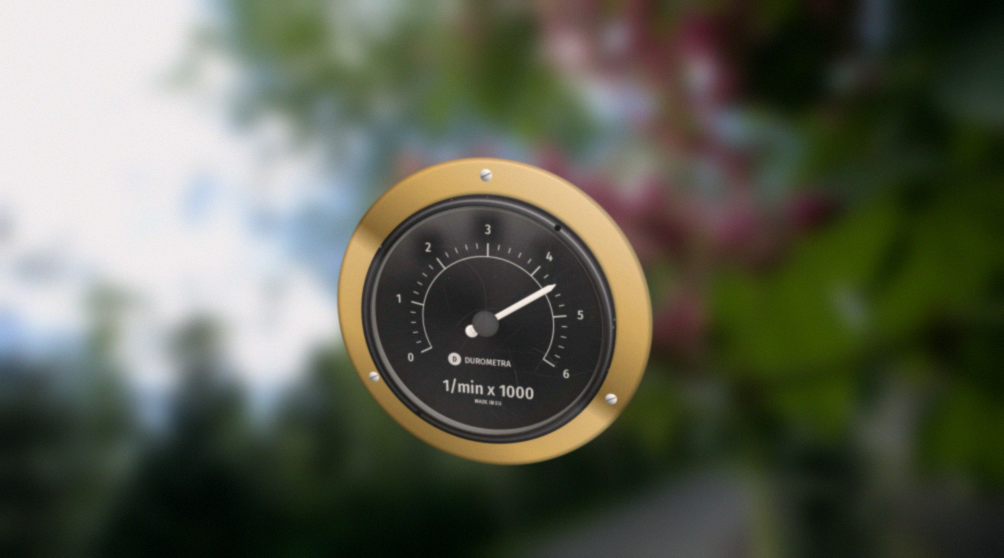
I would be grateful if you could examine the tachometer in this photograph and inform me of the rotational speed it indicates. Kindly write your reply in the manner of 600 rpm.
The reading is 4400 rpm
